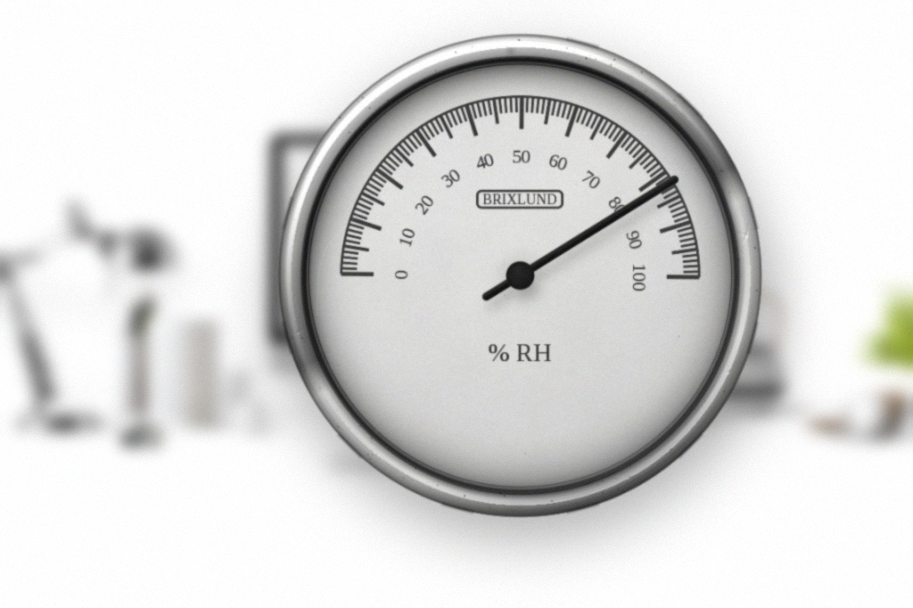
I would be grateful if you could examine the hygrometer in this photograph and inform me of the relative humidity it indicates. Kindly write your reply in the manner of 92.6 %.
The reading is 82 %
